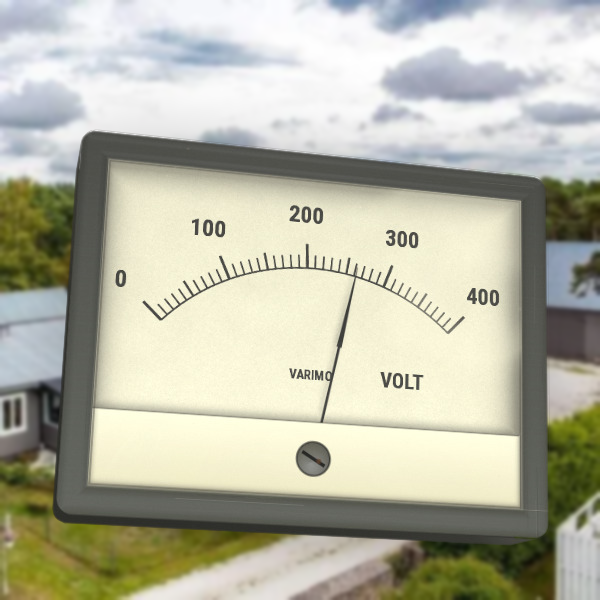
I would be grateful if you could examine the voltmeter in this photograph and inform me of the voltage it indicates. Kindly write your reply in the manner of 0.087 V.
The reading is 260 V
